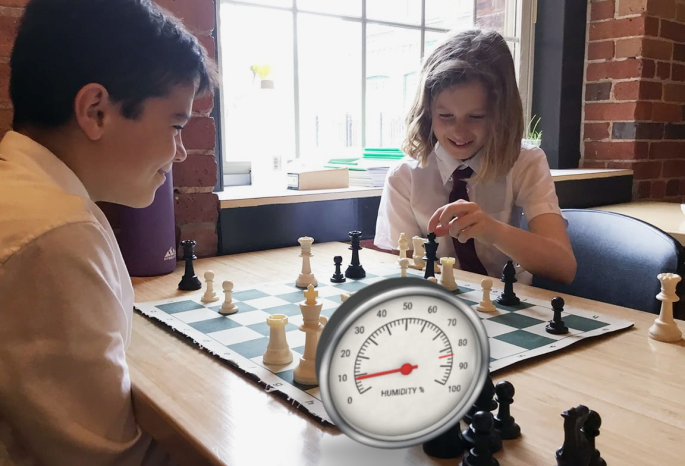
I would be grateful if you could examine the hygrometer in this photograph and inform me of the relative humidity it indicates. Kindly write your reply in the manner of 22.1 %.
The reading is 10 %
